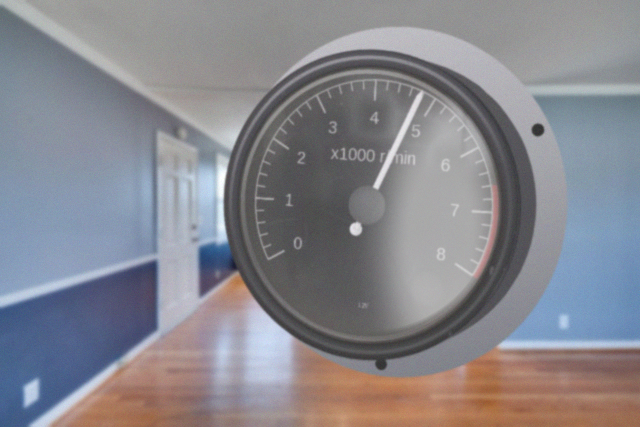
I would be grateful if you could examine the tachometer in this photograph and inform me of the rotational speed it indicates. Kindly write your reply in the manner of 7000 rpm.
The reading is 4800 rpm
